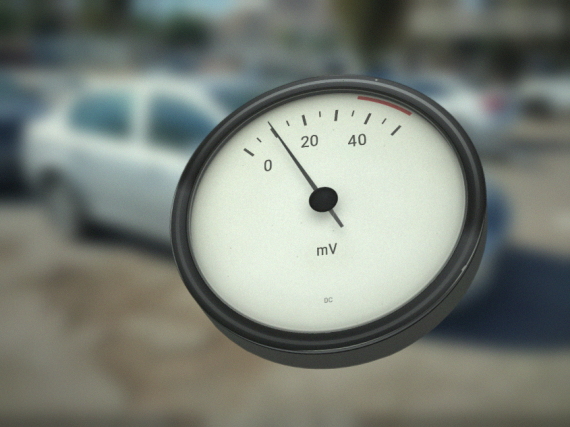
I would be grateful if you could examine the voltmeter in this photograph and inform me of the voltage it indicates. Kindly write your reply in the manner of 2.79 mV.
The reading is 10 mV
